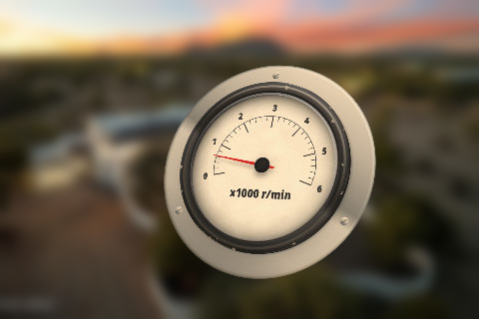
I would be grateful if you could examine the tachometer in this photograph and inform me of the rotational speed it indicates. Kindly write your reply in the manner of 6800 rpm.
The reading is 600 rpm
